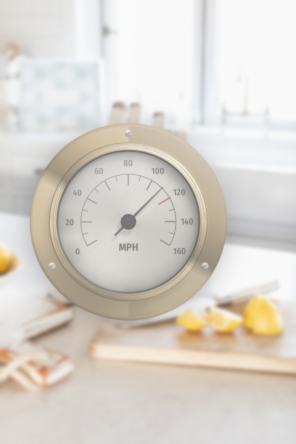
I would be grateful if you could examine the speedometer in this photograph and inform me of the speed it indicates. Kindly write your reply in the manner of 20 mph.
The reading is 110 mph
